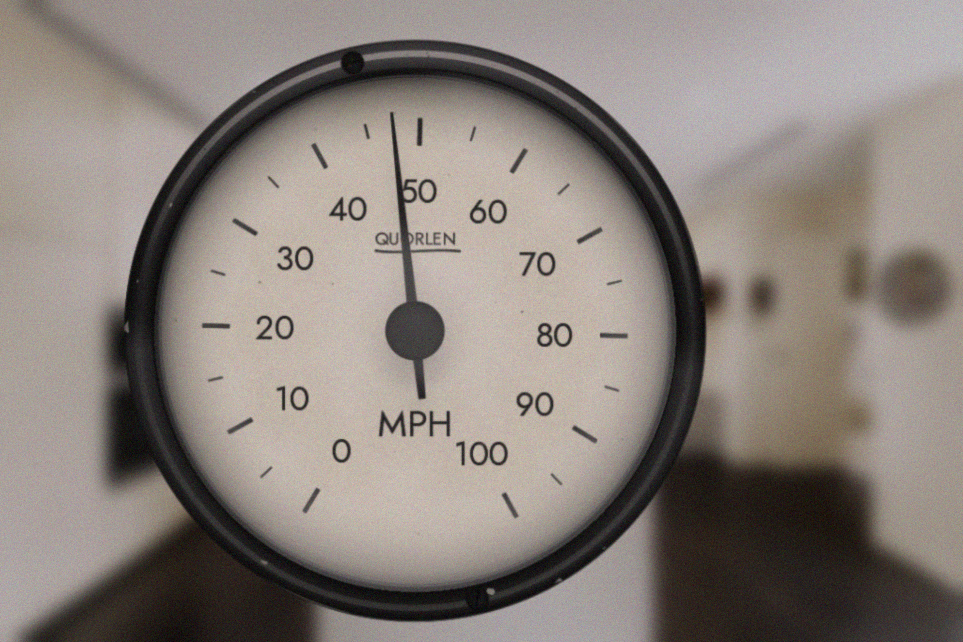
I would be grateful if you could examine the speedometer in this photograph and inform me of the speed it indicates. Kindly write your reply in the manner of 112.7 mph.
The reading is 47.5 mph
